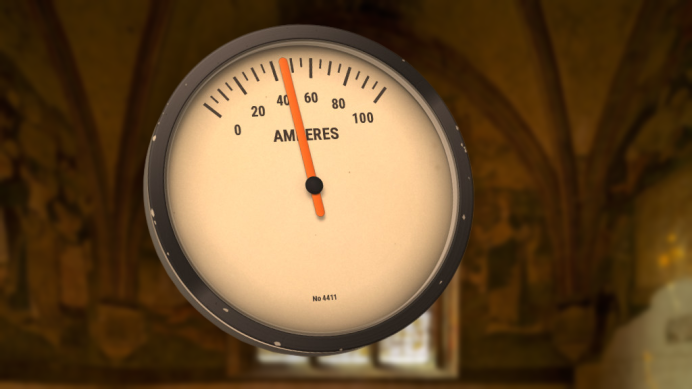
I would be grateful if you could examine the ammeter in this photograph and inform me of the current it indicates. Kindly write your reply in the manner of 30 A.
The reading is 45 A
